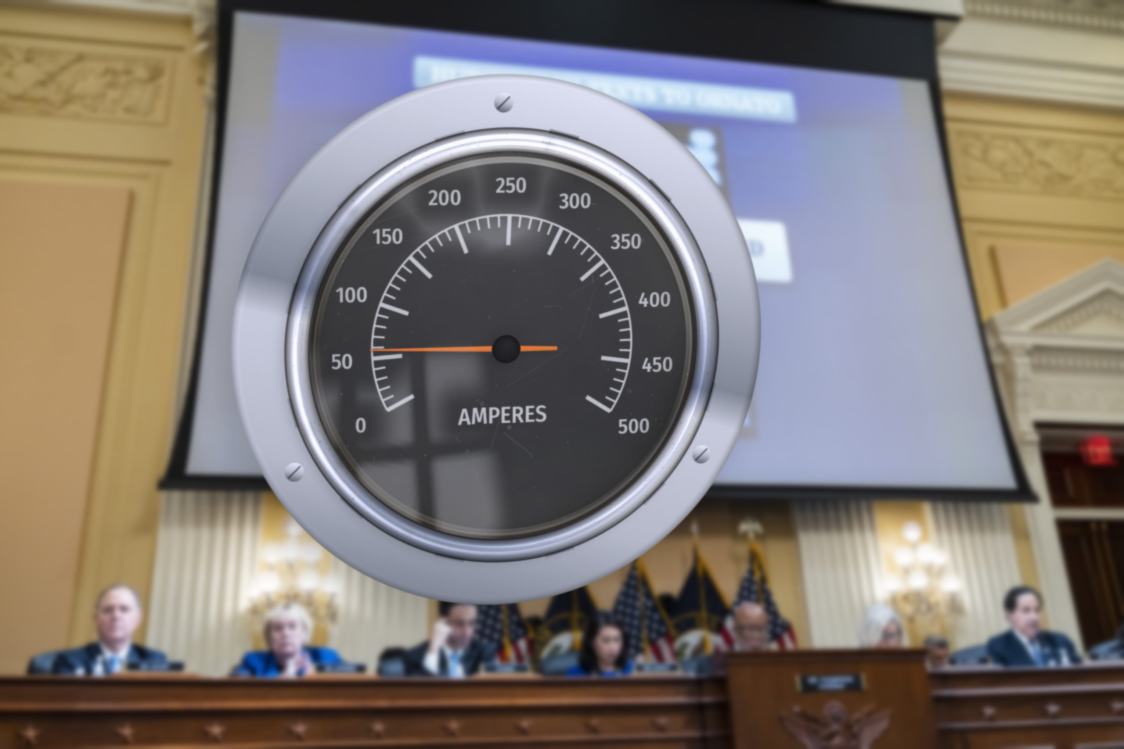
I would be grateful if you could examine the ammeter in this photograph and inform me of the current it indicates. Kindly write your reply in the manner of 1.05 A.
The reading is 60 A
